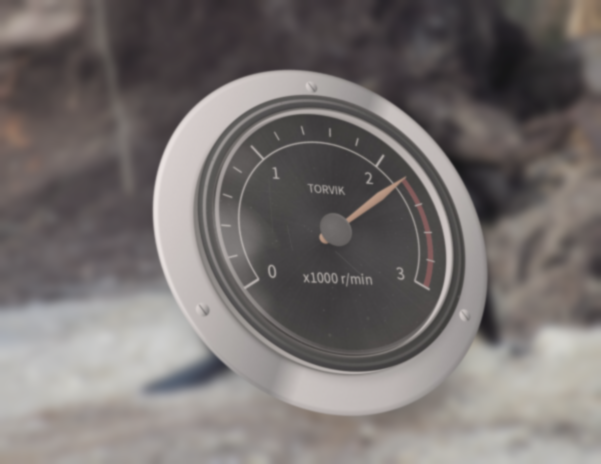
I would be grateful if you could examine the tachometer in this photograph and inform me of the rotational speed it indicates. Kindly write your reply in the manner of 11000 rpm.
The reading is 2200 rpm
